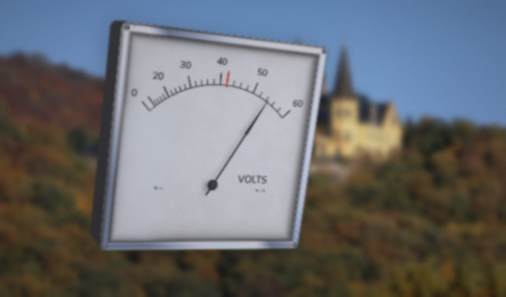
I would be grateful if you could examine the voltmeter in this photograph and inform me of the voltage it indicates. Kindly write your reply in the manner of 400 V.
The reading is 54 V
